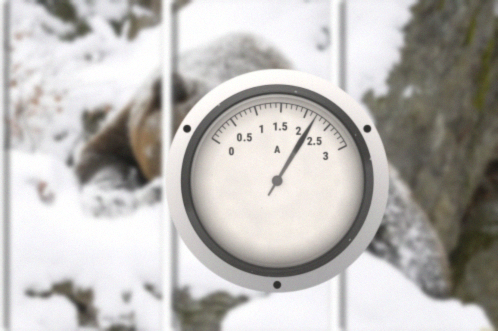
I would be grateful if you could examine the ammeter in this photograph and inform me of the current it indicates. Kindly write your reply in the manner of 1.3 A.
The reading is 2.2 A
